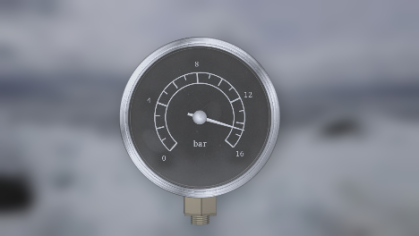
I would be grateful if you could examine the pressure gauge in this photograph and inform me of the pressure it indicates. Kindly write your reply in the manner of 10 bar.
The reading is 14.5 bar
